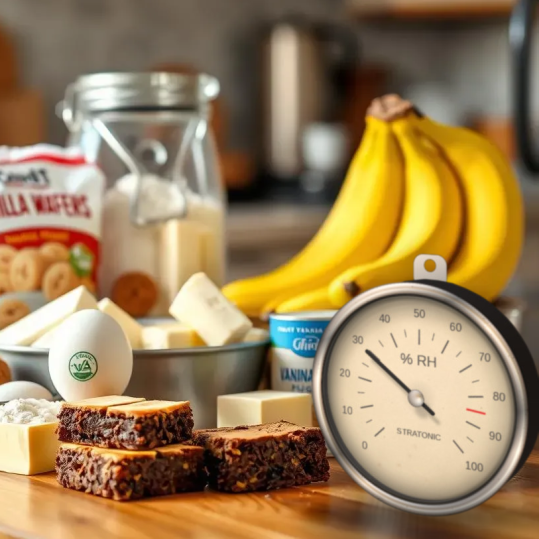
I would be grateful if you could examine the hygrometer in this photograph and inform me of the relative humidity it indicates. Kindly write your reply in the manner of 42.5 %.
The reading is 30 %
